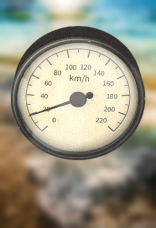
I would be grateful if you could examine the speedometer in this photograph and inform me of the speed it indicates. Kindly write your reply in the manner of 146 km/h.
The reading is 20 km/h
